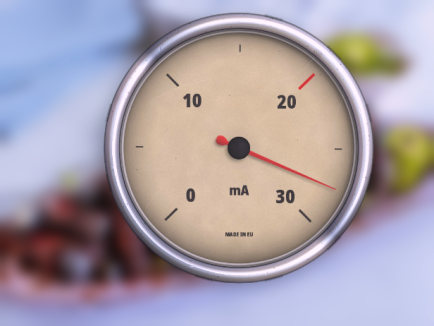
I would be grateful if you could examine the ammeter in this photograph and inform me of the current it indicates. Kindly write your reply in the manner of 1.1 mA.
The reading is 27.5 mA
